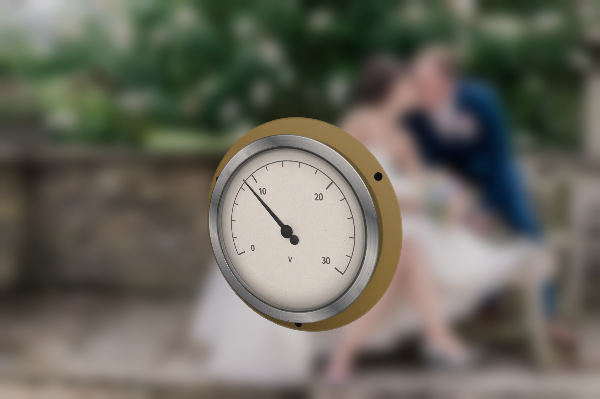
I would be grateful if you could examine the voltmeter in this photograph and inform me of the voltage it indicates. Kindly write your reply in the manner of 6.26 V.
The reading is 9 V
